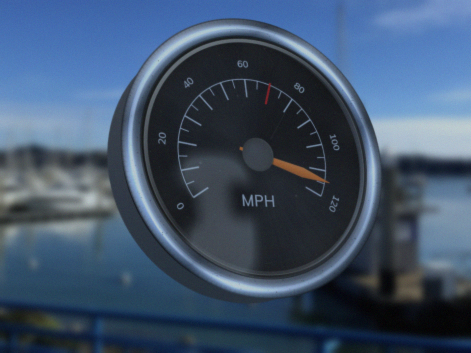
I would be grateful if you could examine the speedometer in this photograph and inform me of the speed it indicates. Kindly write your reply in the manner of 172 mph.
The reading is 115 mph
